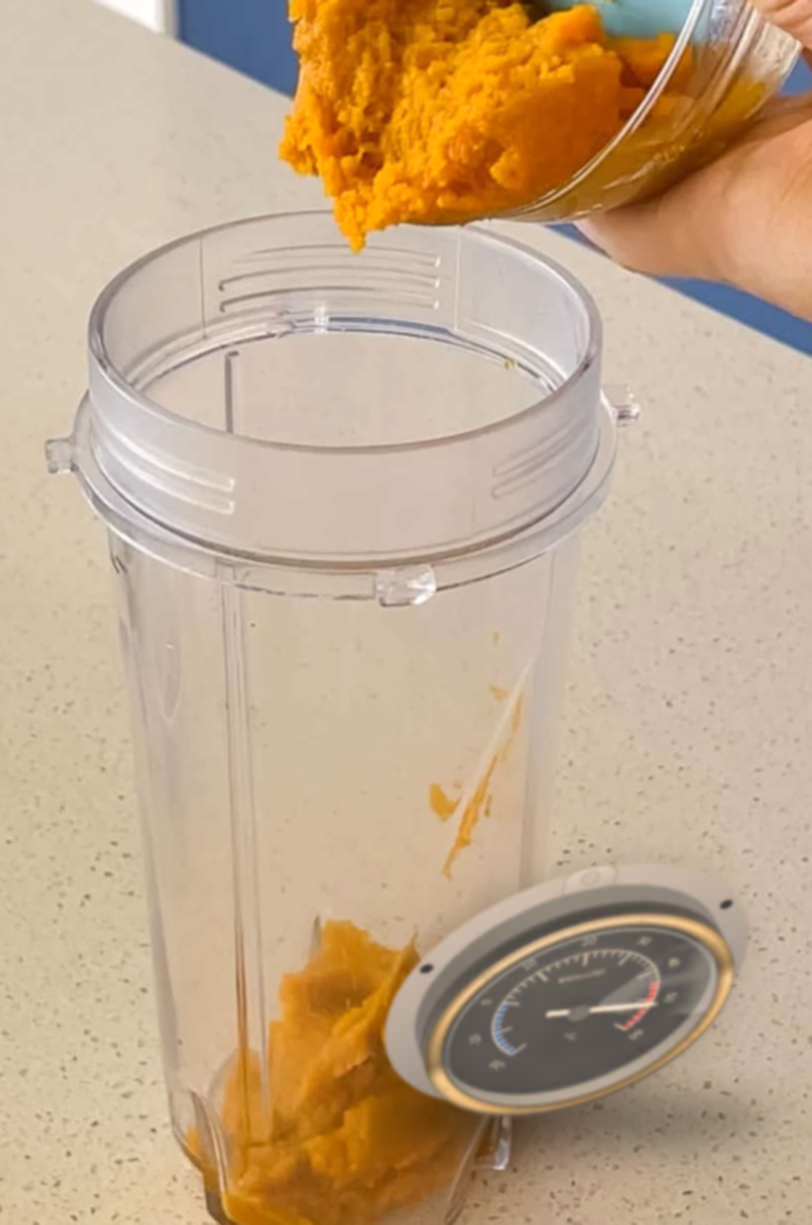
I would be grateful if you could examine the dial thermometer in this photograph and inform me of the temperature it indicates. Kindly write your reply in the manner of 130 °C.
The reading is 50 °C
